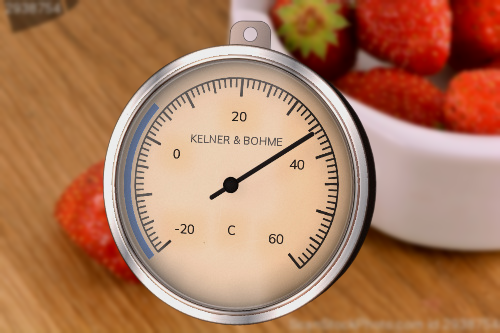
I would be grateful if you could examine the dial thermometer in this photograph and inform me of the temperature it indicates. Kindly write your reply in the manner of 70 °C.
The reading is 36 °C
